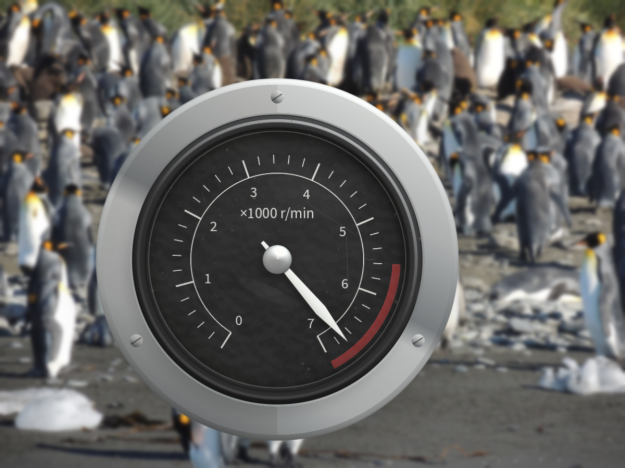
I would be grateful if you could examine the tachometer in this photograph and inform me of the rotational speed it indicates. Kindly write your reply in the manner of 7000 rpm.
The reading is 6700 rpm
